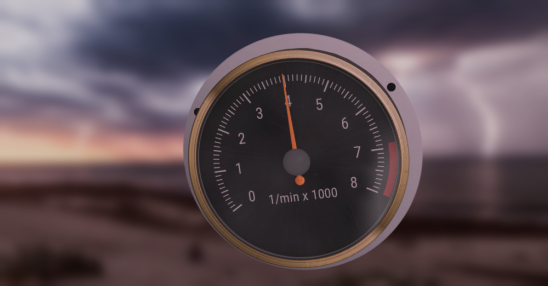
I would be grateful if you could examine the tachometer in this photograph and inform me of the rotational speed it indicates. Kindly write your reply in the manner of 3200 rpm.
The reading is 4000 rpm
